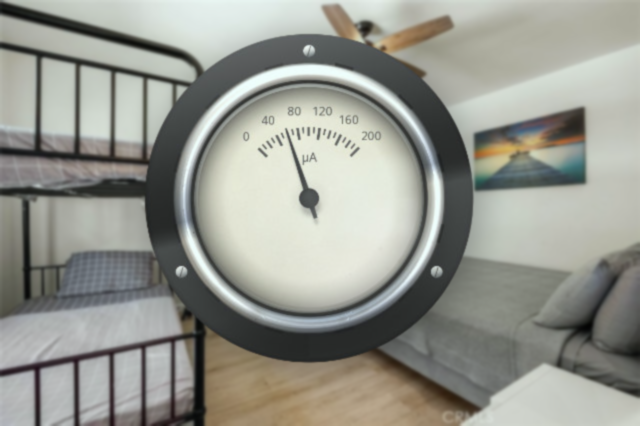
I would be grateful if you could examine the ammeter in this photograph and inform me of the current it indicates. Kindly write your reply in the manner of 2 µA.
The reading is 60 µA
